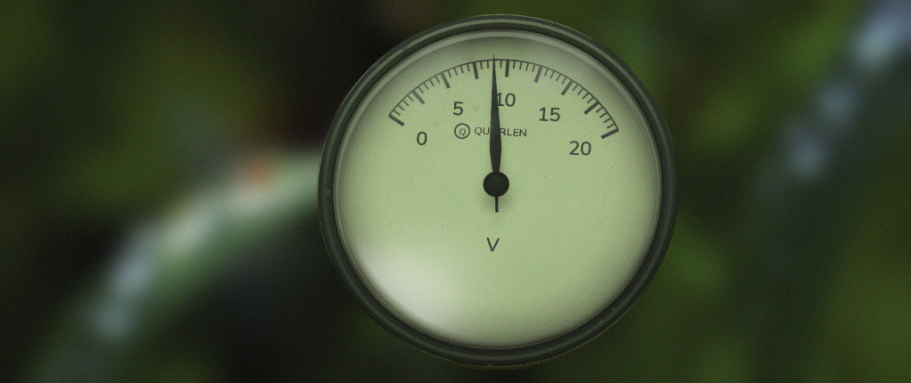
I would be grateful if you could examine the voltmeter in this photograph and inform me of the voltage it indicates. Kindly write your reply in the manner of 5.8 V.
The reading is 9 V
